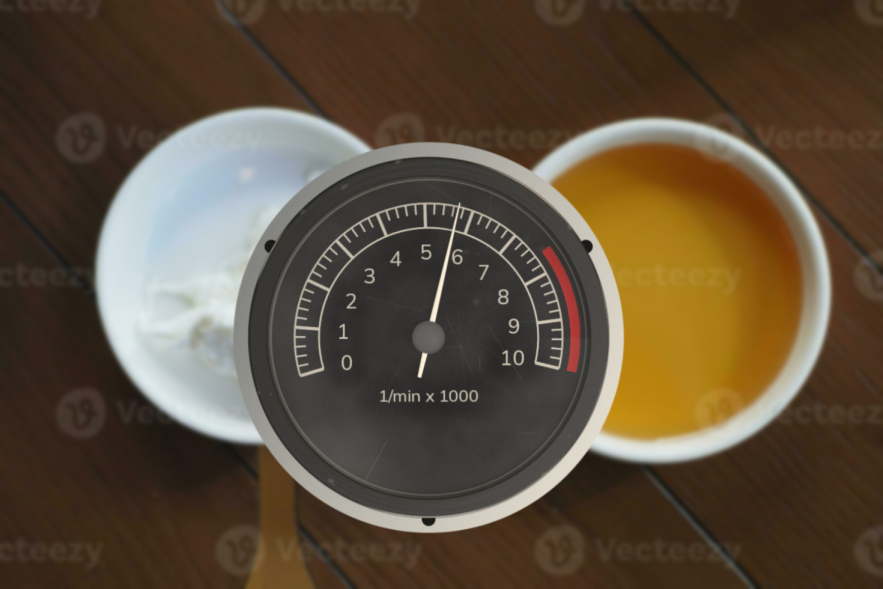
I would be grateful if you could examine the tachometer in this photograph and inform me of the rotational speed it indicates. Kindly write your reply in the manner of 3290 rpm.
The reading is 5700 rpm
